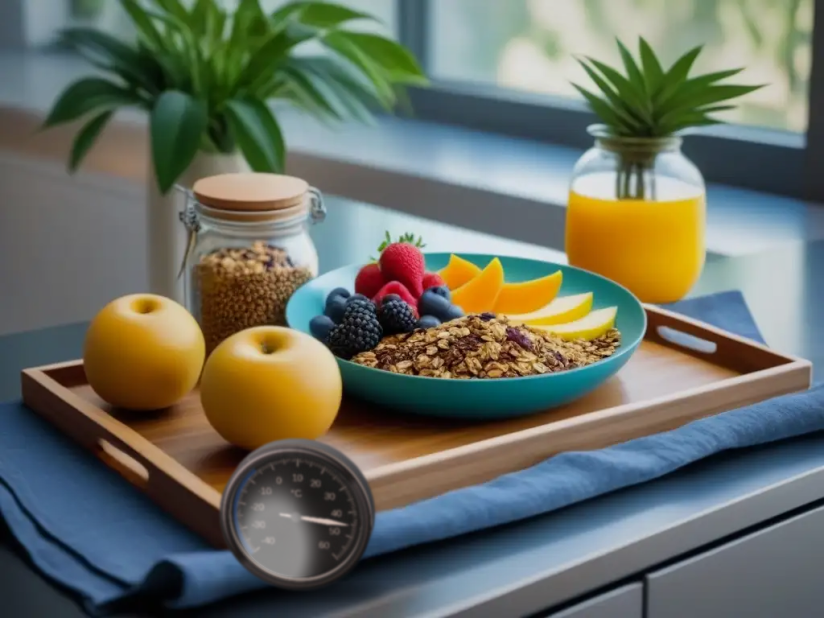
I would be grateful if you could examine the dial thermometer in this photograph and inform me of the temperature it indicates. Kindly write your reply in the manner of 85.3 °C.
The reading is 45 °C
